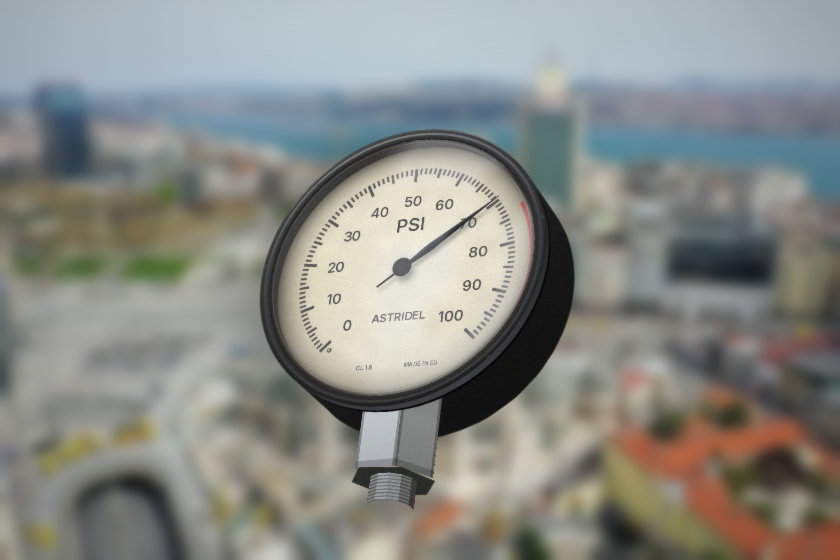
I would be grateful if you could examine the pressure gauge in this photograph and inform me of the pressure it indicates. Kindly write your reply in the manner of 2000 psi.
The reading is 70 psi
